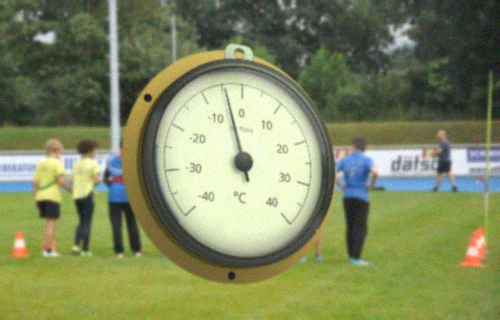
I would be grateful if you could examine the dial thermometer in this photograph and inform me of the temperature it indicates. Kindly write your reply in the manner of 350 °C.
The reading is -5 °C
